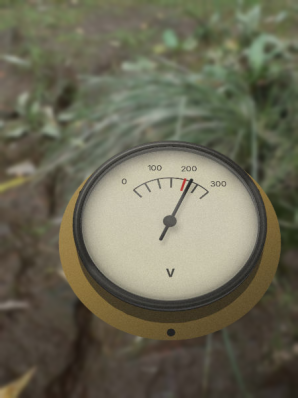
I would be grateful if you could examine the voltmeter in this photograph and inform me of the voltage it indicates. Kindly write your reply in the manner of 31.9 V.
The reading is 225 V
